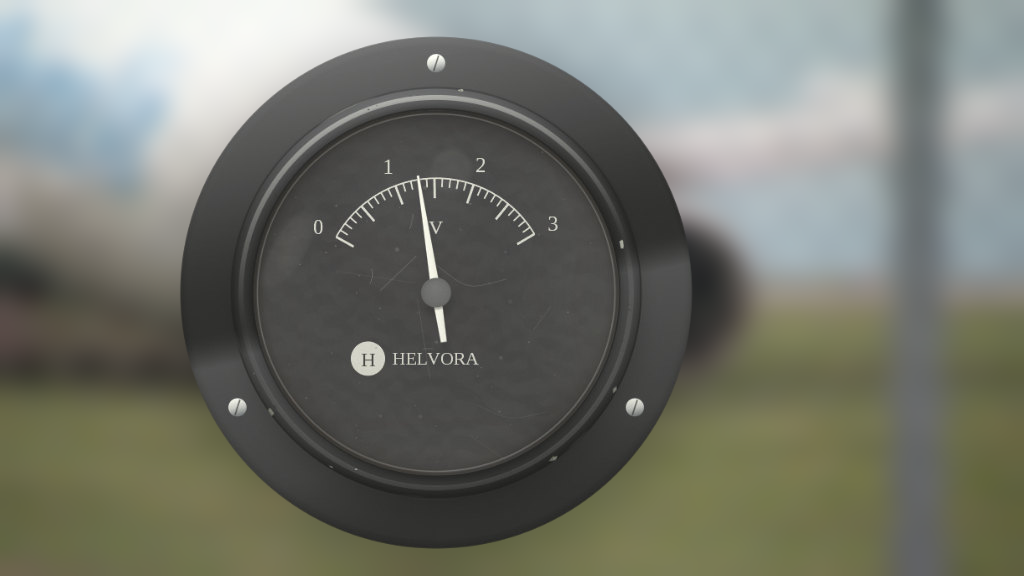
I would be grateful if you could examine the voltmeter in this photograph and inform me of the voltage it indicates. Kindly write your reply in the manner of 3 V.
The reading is 1.3 V
